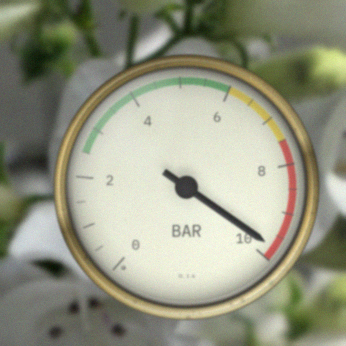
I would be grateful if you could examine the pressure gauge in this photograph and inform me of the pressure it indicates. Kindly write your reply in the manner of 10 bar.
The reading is 9.75 bar
